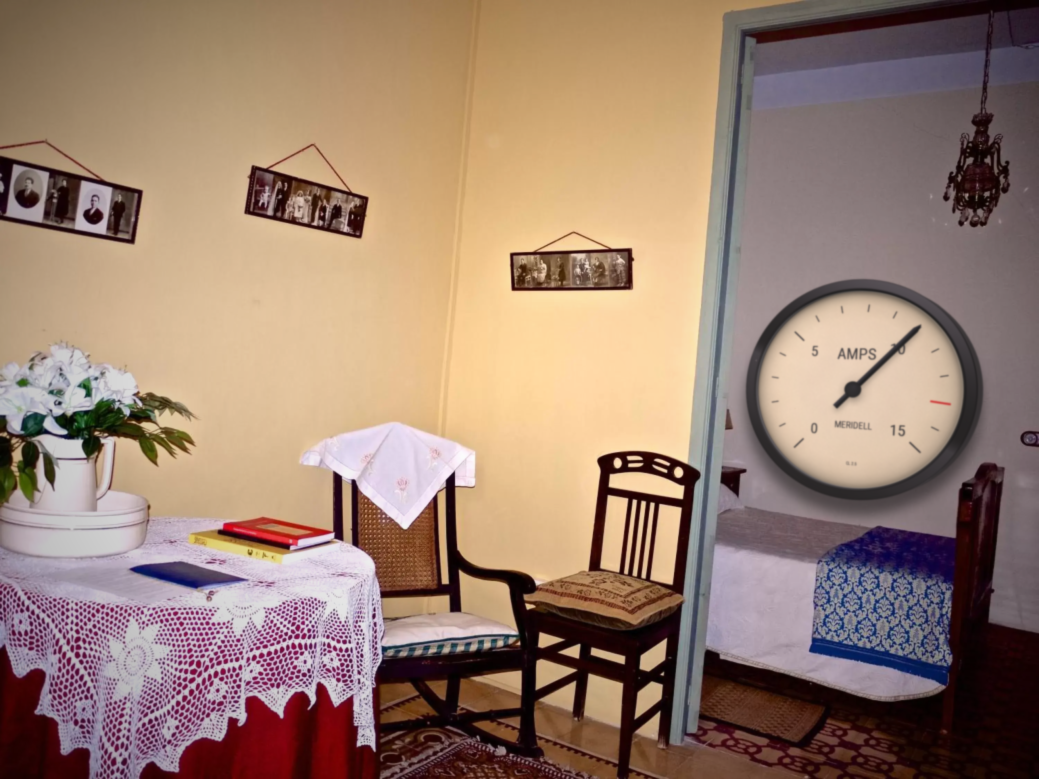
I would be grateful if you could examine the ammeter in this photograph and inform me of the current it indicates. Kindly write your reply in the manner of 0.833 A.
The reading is 10 A
